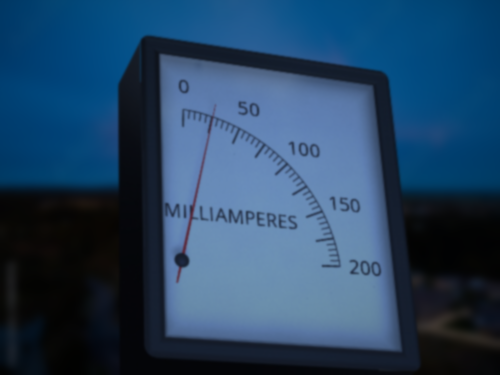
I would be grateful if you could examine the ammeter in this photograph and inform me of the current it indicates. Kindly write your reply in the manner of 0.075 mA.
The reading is 25 mA
